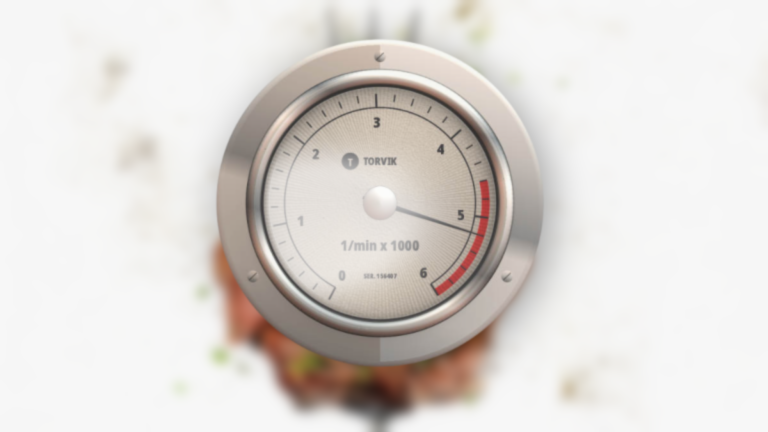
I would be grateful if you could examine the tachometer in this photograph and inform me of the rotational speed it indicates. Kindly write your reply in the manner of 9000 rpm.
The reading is 5200 rpm
